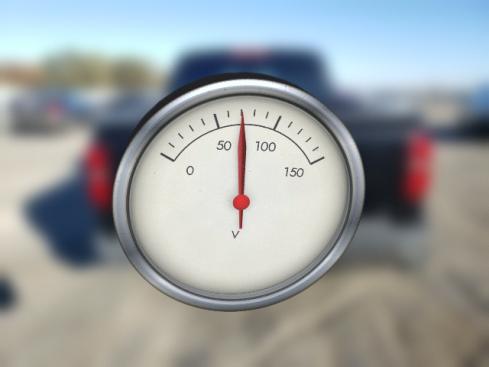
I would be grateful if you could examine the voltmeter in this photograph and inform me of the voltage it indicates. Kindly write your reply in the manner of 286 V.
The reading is 70 V
